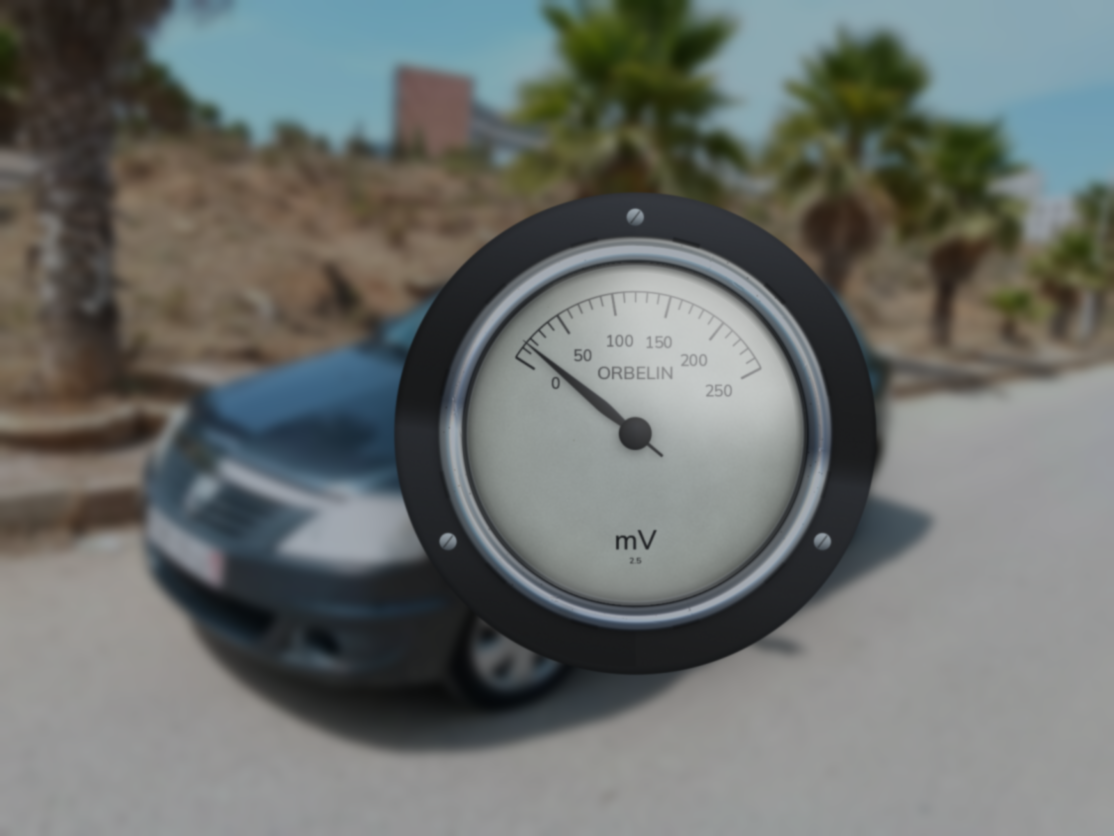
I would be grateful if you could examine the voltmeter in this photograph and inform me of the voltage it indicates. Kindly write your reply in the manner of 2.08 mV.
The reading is 15 mV
